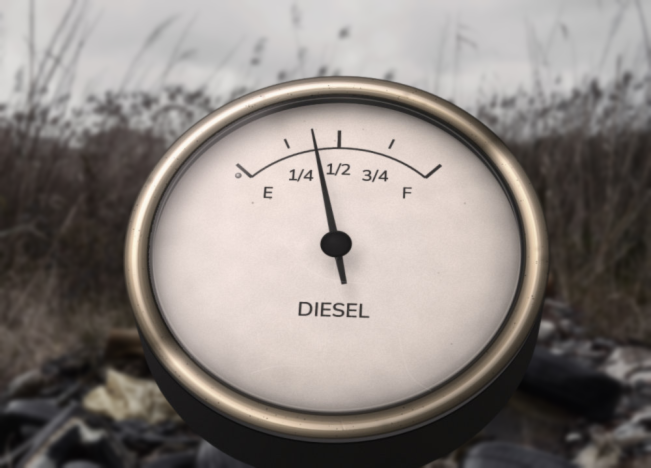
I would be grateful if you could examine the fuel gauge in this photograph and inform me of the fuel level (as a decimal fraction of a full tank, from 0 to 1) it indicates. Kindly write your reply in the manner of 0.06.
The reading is 0.375
